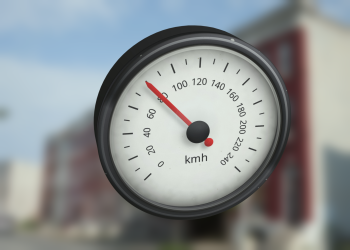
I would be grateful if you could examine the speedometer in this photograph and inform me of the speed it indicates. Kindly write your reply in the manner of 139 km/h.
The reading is 80 km/h
